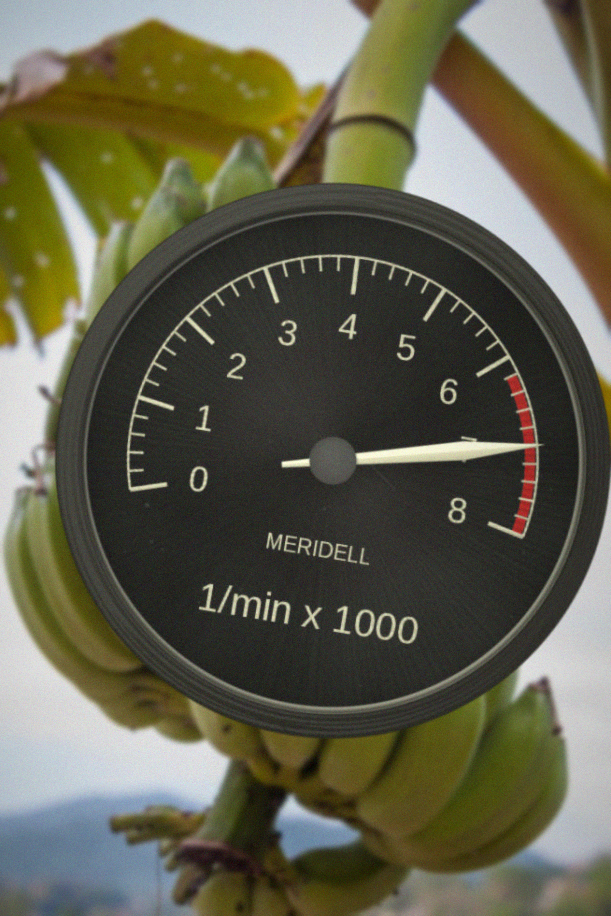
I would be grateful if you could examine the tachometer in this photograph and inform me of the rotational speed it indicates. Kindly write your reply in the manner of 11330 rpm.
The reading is 7000 rpm
